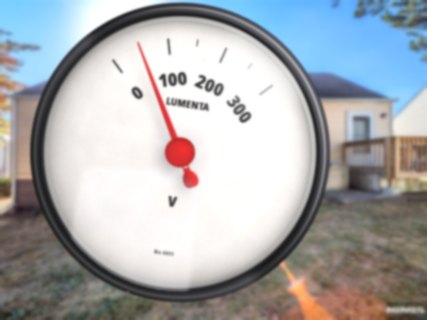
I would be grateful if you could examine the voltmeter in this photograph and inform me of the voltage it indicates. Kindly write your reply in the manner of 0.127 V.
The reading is 50 V
